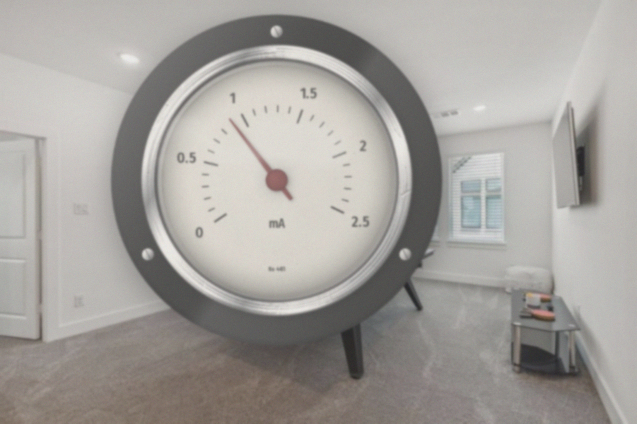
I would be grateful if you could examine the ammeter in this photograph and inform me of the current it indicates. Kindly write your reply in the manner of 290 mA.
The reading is 0.9 mA
